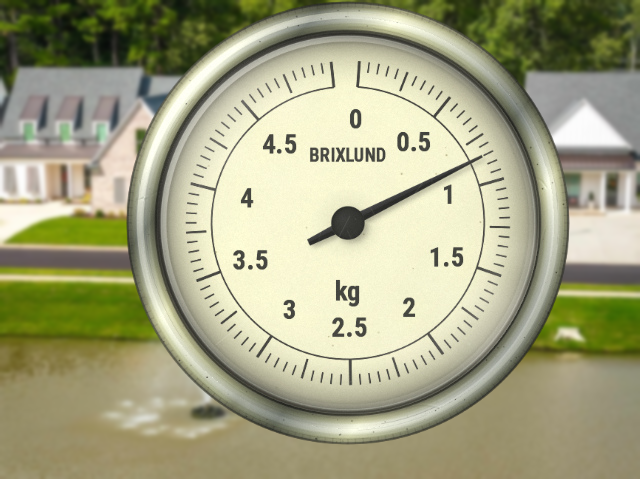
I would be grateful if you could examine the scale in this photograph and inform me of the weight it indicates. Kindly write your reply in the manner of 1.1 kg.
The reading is 0.85 kg
